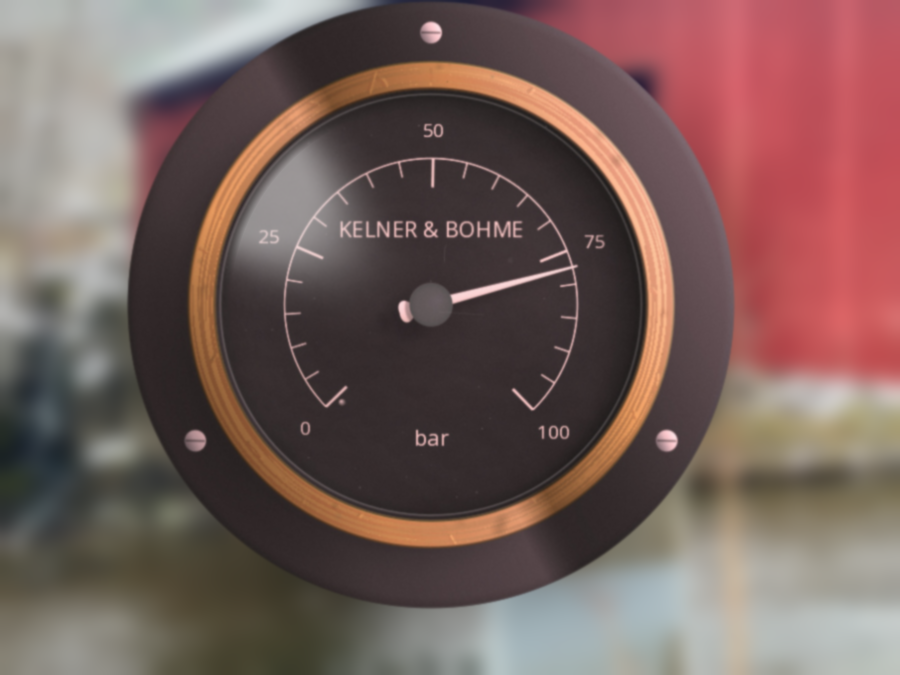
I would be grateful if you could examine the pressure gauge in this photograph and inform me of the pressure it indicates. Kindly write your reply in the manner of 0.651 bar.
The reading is 77.5 bar
